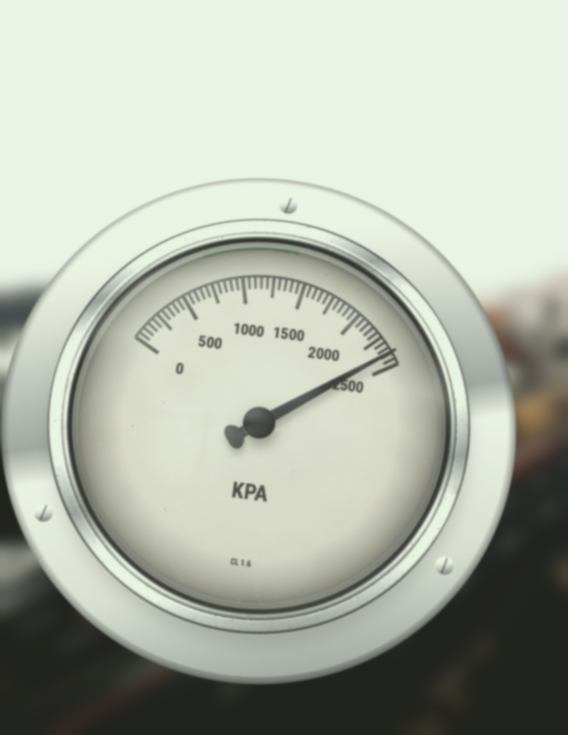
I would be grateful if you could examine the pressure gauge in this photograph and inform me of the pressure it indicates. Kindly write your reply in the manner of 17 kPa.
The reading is 2400 kPa
